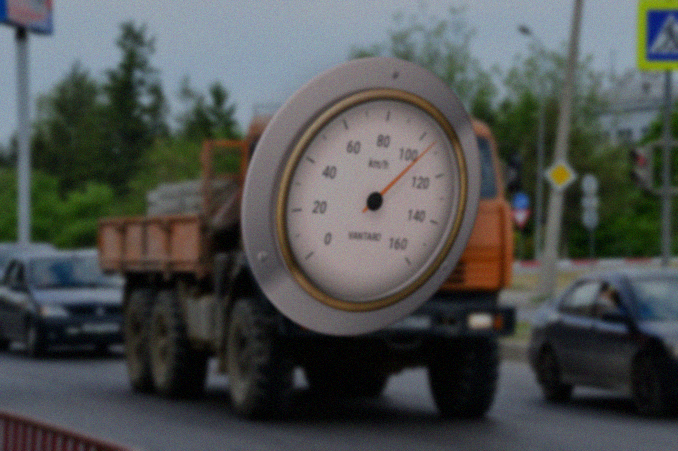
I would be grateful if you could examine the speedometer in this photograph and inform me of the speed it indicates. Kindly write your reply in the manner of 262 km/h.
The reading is 105 km/h
